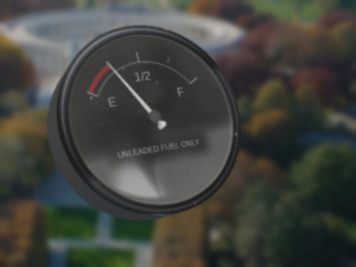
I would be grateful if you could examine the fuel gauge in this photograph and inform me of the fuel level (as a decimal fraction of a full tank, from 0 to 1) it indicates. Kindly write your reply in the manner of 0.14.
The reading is 0.25
